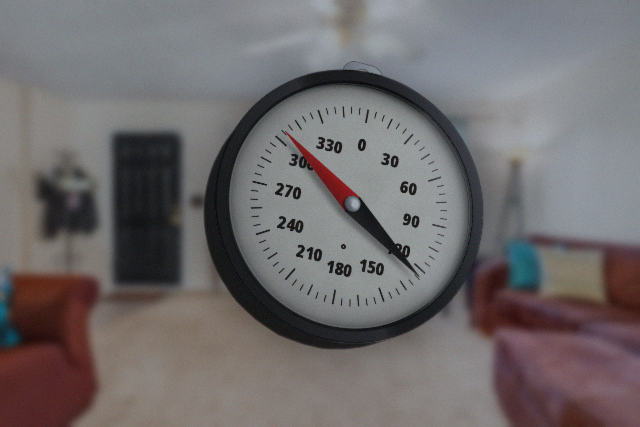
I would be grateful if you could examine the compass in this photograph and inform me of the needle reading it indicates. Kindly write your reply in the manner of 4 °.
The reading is 305 °
